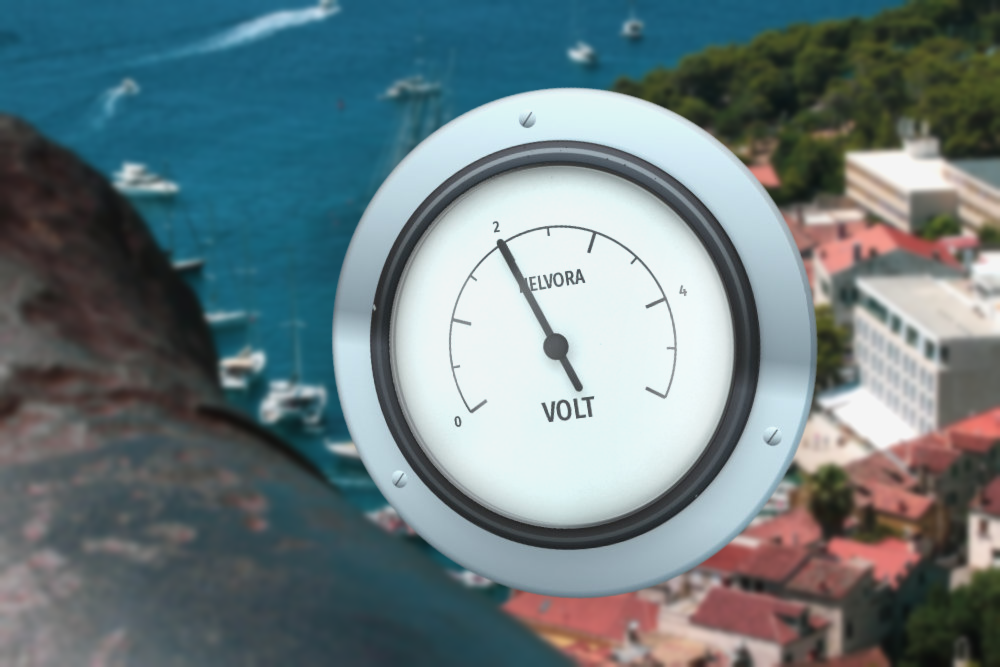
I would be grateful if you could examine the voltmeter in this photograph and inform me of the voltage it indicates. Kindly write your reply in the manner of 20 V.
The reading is 2 V
